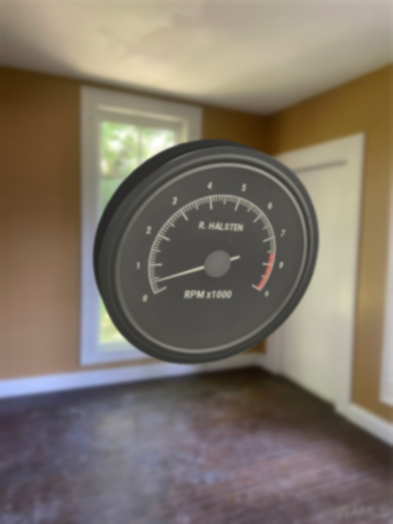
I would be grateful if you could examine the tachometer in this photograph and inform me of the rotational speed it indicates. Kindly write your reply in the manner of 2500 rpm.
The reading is 500 rpm
